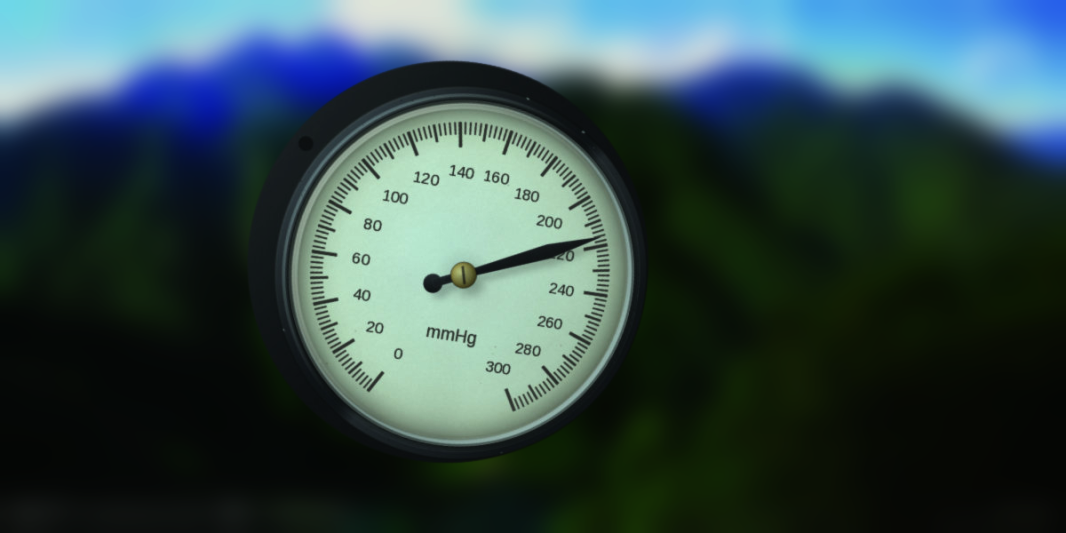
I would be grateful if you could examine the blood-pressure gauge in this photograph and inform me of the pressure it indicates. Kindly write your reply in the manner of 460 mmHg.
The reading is 216 mmHg
